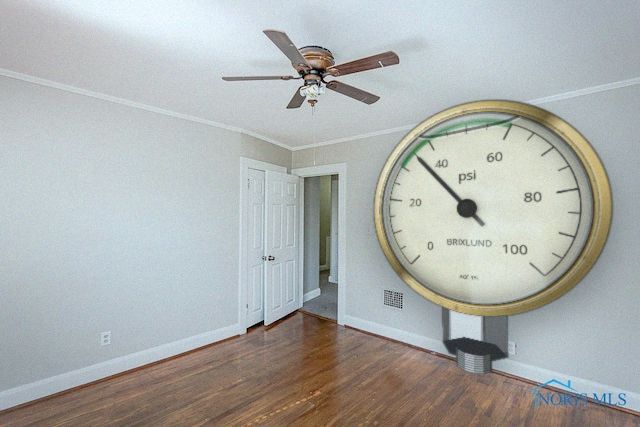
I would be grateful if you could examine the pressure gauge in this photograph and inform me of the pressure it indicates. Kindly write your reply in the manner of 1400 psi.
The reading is 35 psi
